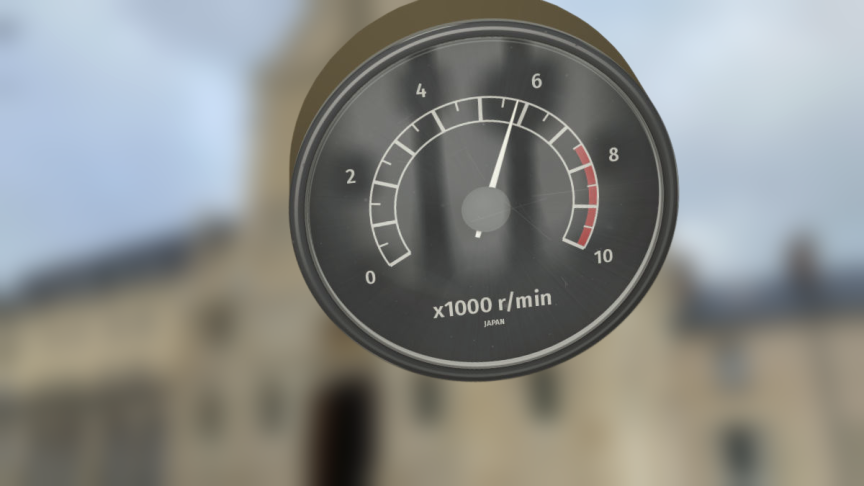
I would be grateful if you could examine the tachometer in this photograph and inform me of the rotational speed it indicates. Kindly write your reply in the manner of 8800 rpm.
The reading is 5750 rpm
